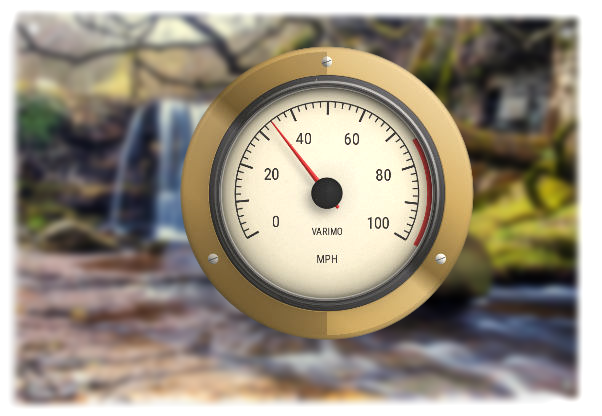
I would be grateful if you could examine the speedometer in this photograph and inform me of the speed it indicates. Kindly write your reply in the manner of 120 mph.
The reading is 34 mph
